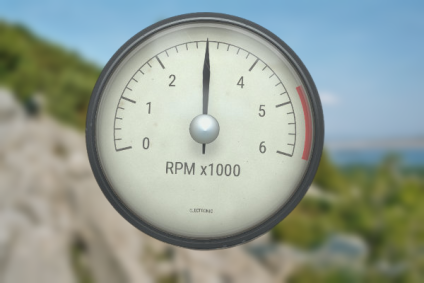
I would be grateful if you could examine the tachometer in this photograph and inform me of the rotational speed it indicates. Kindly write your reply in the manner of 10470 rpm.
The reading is 3000 rpm
